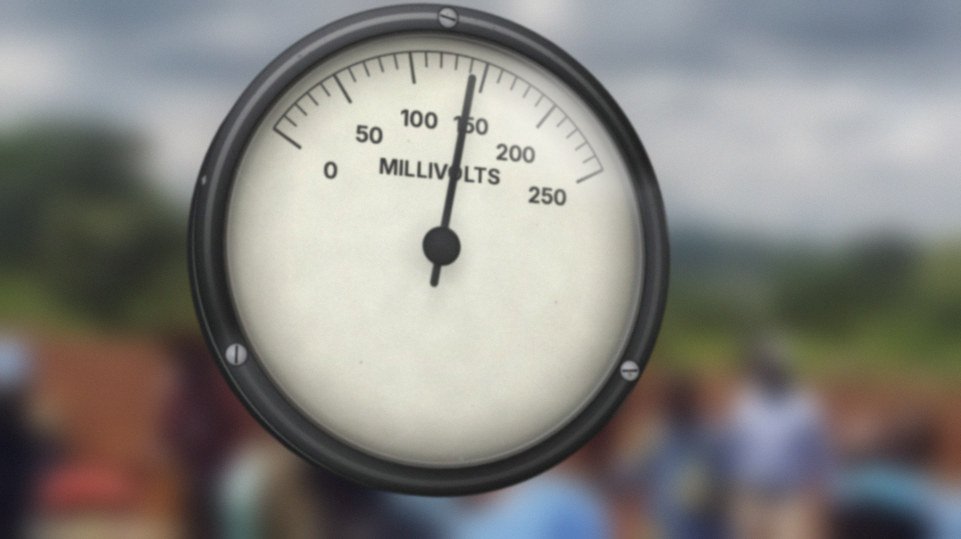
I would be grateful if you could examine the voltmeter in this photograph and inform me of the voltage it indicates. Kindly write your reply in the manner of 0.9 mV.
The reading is 140 mV
